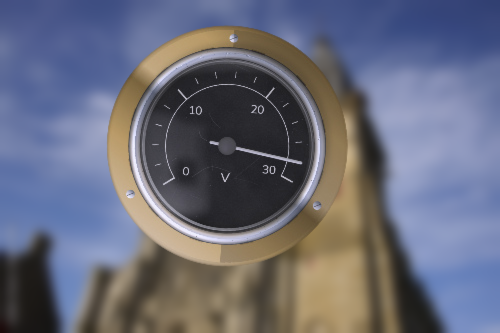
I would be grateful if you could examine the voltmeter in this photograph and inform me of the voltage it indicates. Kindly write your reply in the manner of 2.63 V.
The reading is 28 V
